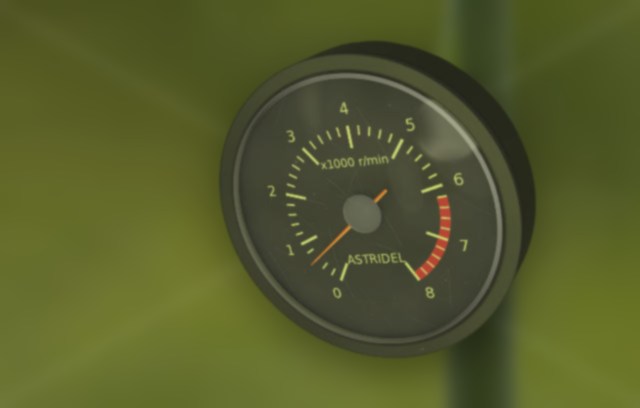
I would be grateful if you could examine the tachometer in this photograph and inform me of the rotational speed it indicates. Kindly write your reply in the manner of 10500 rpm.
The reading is 600 rpm
